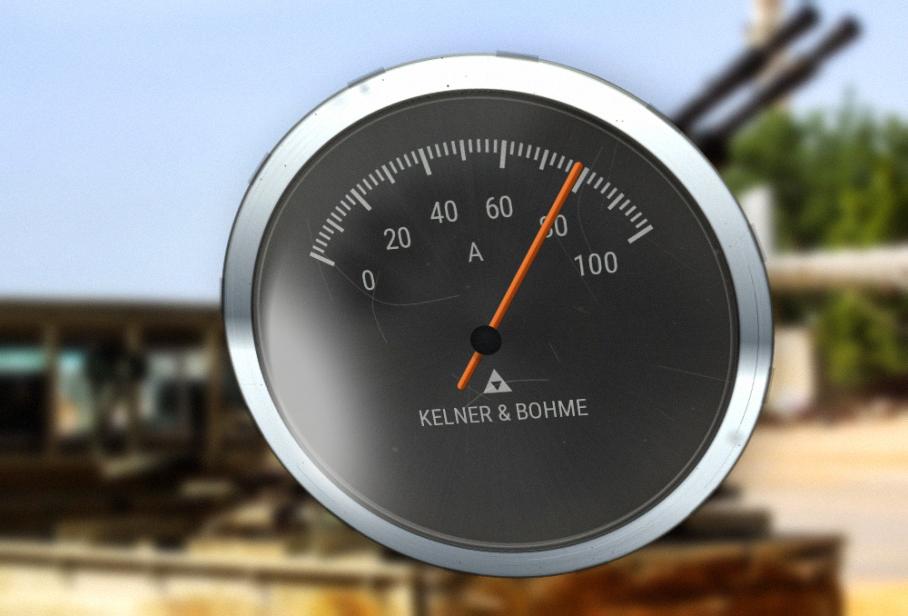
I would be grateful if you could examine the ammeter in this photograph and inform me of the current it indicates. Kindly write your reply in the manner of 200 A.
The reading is 78 A
